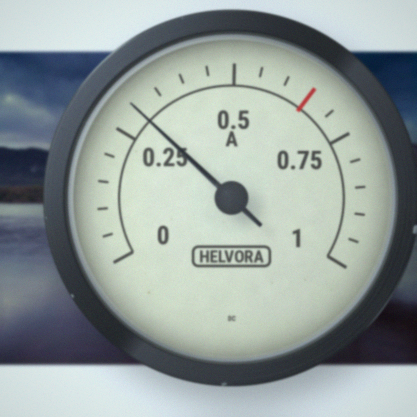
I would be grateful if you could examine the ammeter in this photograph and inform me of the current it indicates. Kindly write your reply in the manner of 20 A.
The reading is 0.3 A
